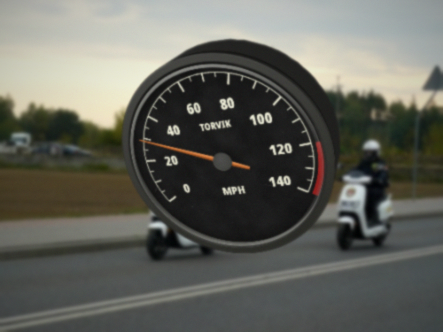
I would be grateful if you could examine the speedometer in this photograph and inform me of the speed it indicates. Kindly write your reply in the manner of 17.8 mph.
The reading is 30 mph
